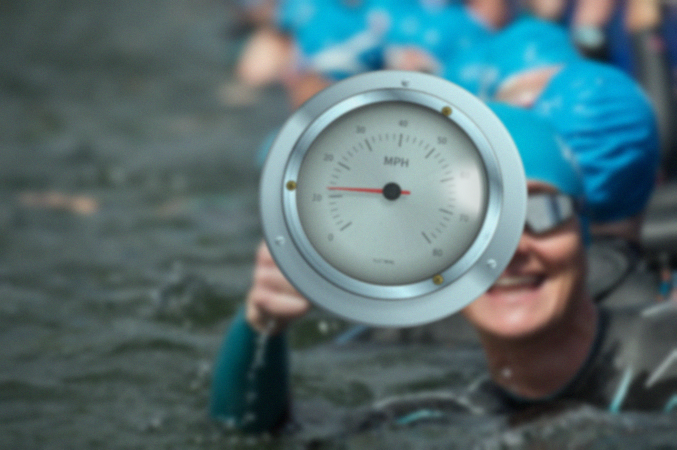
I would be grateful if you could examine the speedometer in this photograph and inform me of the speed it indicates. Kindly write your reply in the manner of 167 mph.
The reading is 12 mph
